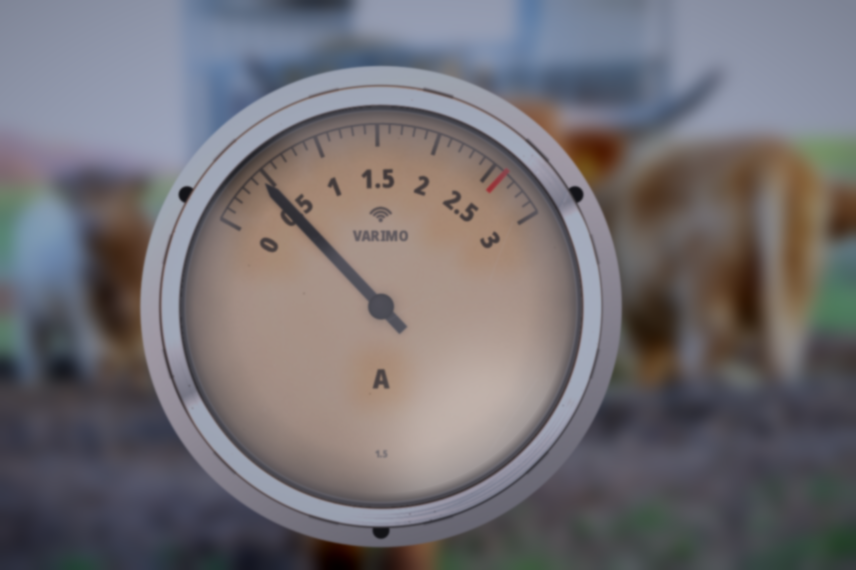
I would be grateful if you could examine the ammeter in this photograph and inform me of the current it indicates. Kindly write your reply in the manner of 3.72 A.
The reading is 0.45 A
